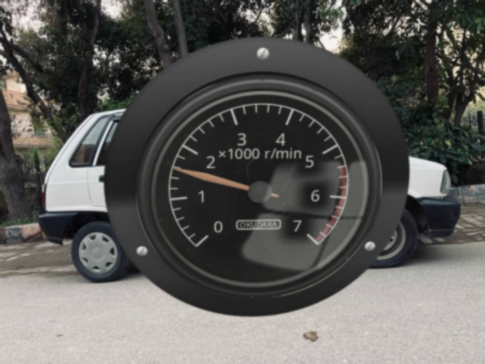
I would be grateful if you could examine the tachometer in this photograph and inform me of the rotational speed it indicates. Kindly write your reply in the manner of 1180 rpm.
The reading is 1600 rpm
